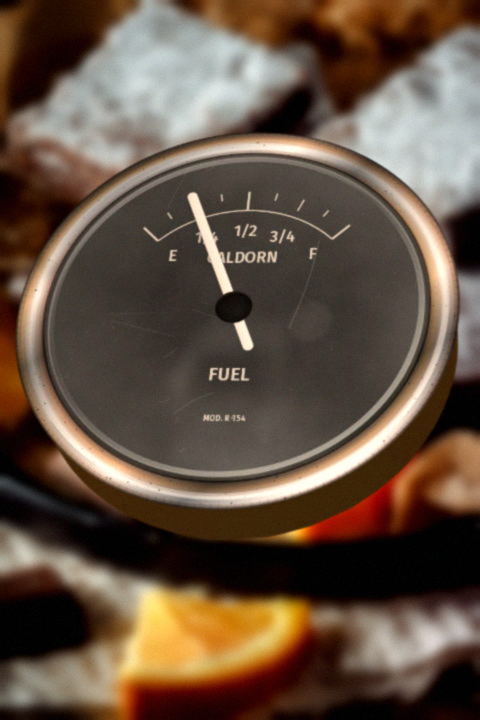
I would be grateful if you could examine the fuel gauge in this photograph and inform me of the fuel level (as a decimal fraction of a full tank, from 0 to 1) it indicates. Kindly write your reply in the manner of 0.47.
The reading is 0.25
